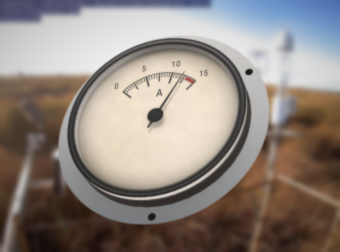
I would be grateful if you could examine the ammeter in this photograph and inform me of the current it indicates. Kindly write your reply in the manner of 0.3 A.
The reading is 12.5 A
